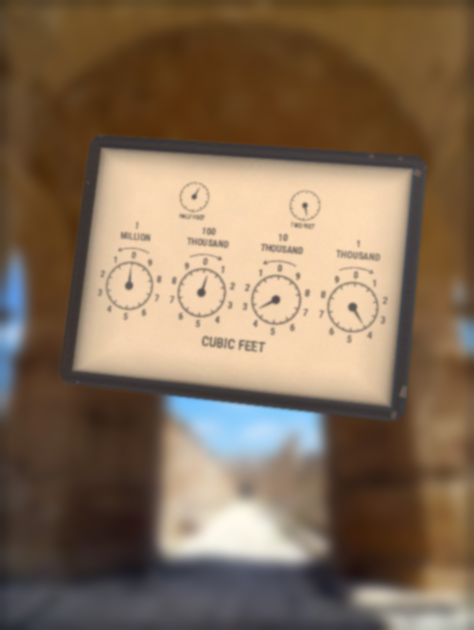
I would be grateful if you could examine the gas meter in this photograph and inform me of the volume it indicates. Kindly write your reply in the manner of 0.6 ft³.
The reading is 3400 ft³
